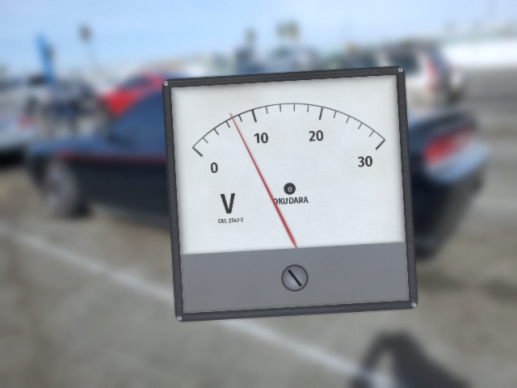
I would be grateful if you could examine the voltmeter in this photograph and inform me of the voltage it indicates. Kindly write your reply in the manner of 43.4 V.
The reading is 7 V
